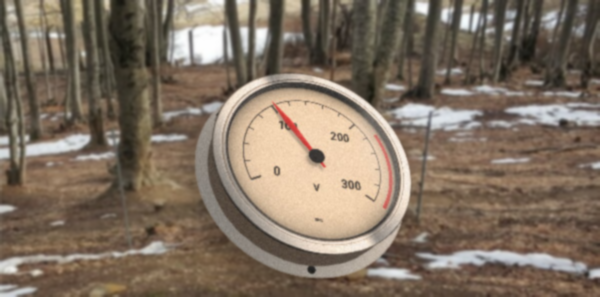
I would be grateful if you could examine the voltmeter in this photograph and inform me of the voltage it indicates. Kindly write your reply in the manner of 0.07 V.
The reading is 100 V
